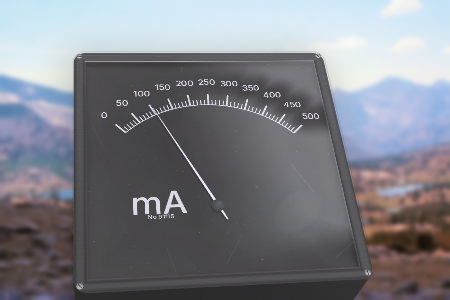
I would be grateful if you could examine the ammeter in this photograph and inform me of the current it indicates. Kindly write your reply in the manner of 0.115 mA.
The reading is 100 mA
